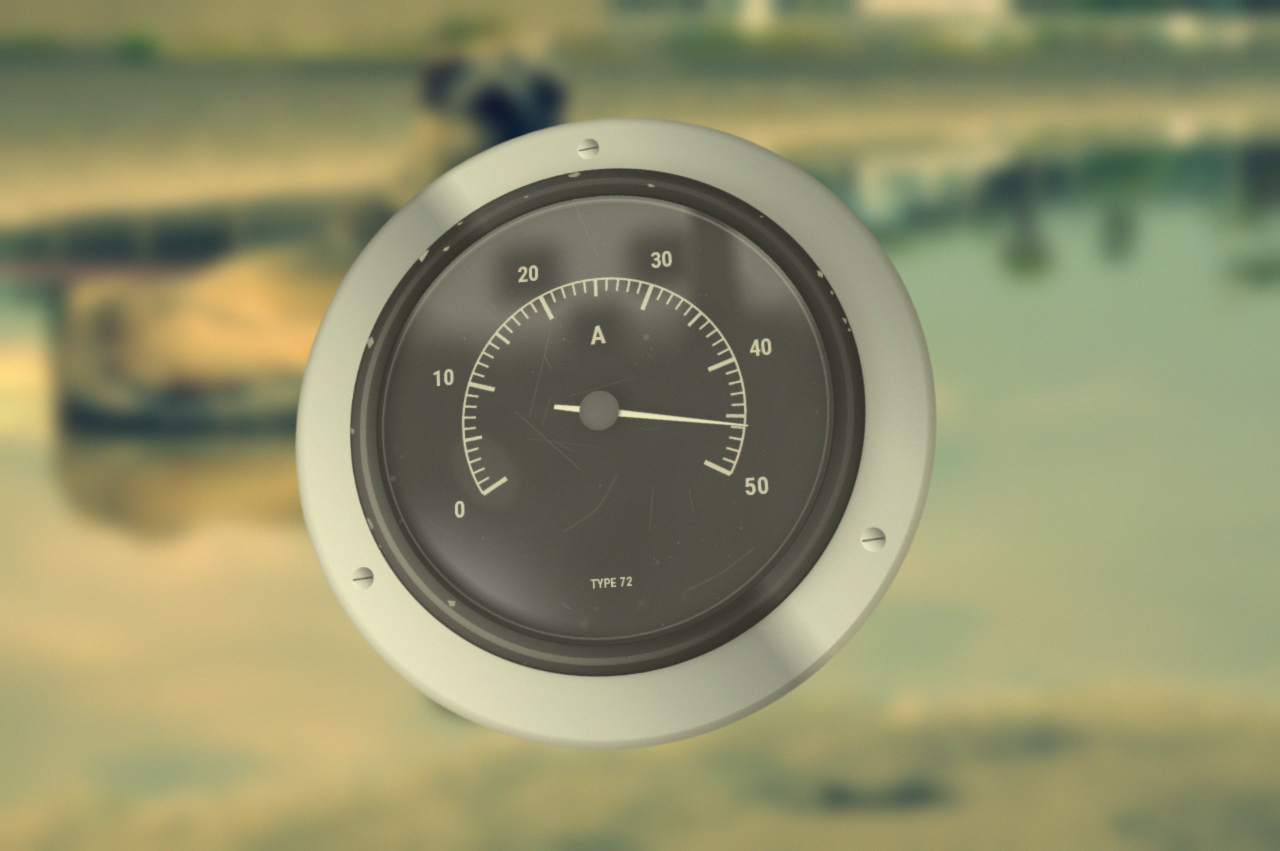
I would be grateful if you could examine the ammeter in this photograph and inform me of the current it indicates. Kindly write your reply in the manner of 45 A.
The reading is 46 A
